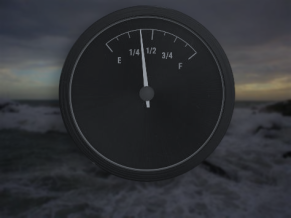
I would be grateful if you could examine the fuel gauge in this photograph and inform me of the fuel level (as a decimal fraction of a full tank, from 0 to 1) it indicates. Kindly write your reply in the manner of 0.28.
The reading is 0.375
